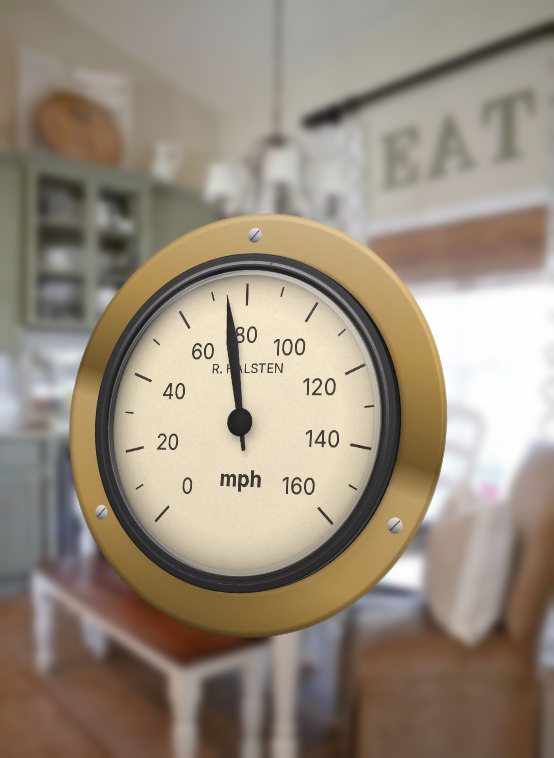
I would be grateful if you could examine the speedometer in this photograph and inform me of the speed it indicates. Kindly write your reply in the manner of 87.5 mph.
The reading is 75 mph
